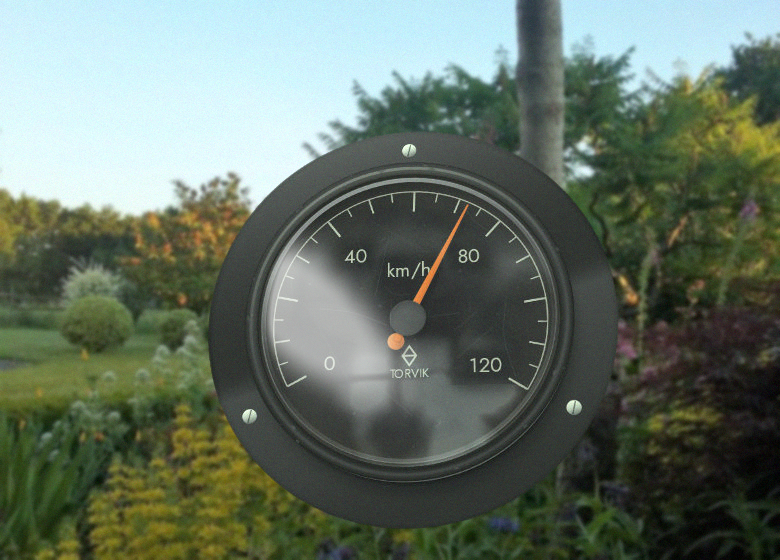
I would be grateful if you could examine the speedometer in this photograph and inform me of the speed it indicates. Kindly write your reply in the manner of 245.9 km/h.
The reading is 72.5 km/h
